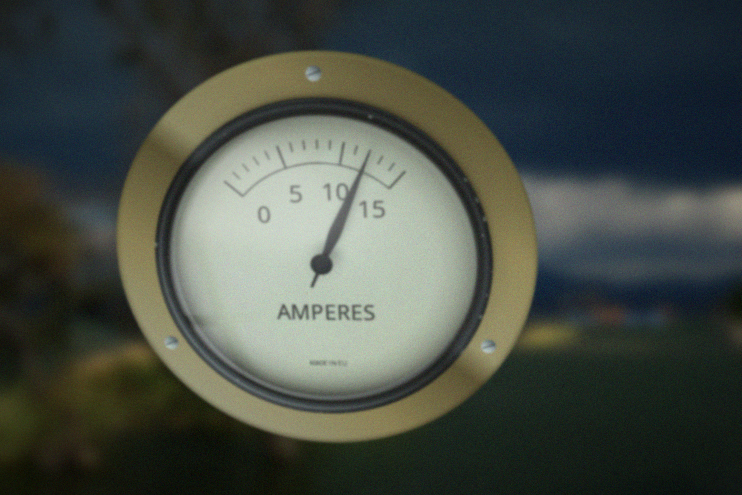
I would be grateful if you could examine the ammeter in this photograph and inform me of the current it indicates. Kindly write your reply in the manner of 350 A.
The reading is 12 A
